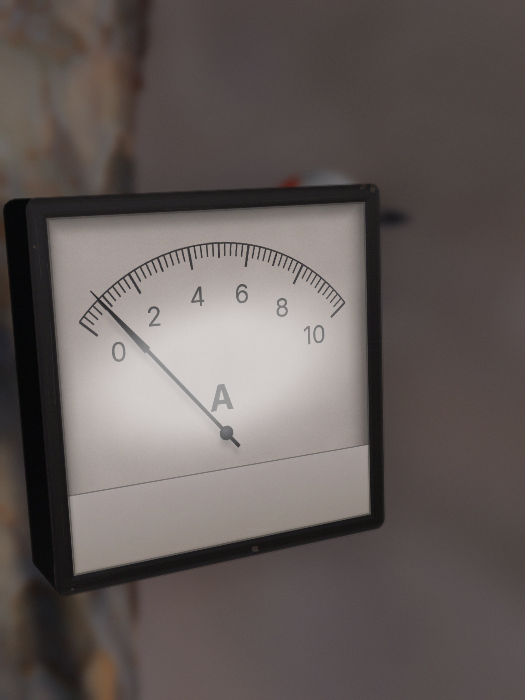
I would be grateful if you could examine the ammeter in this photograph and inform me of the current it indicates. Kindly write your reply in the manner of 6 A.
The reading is 0.8 A
